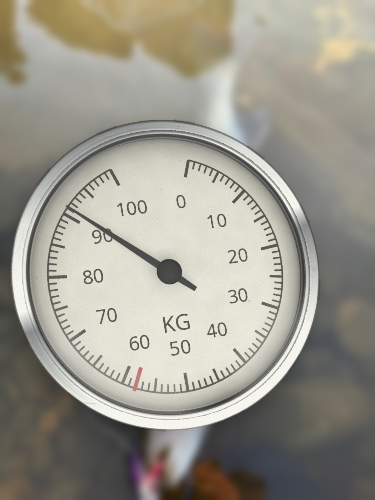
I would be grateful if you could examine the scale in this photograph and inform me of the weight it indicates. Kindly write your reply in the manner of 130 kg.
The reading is 91 kg
